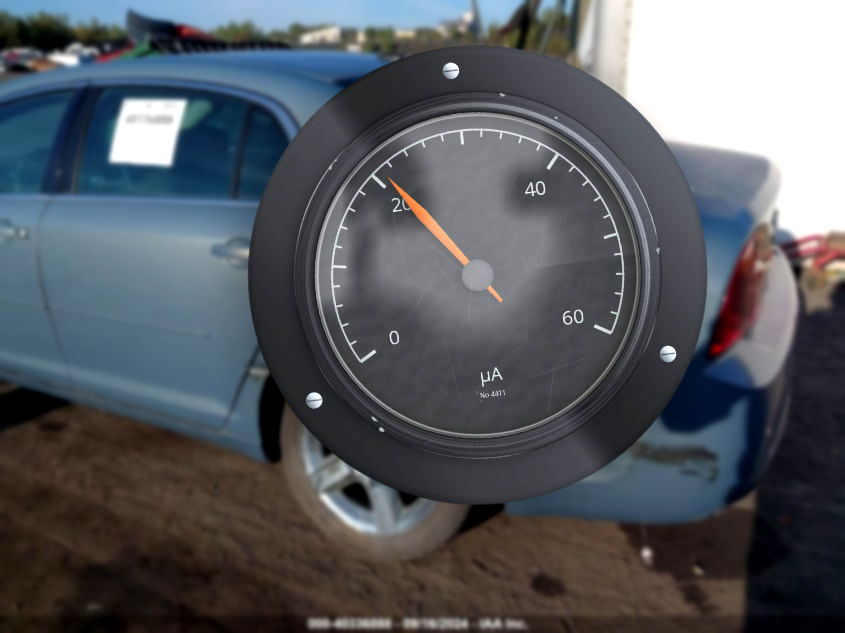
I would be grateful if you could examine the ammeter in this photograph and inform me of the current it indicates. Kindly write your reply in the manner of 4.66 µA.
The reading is 21 µA
